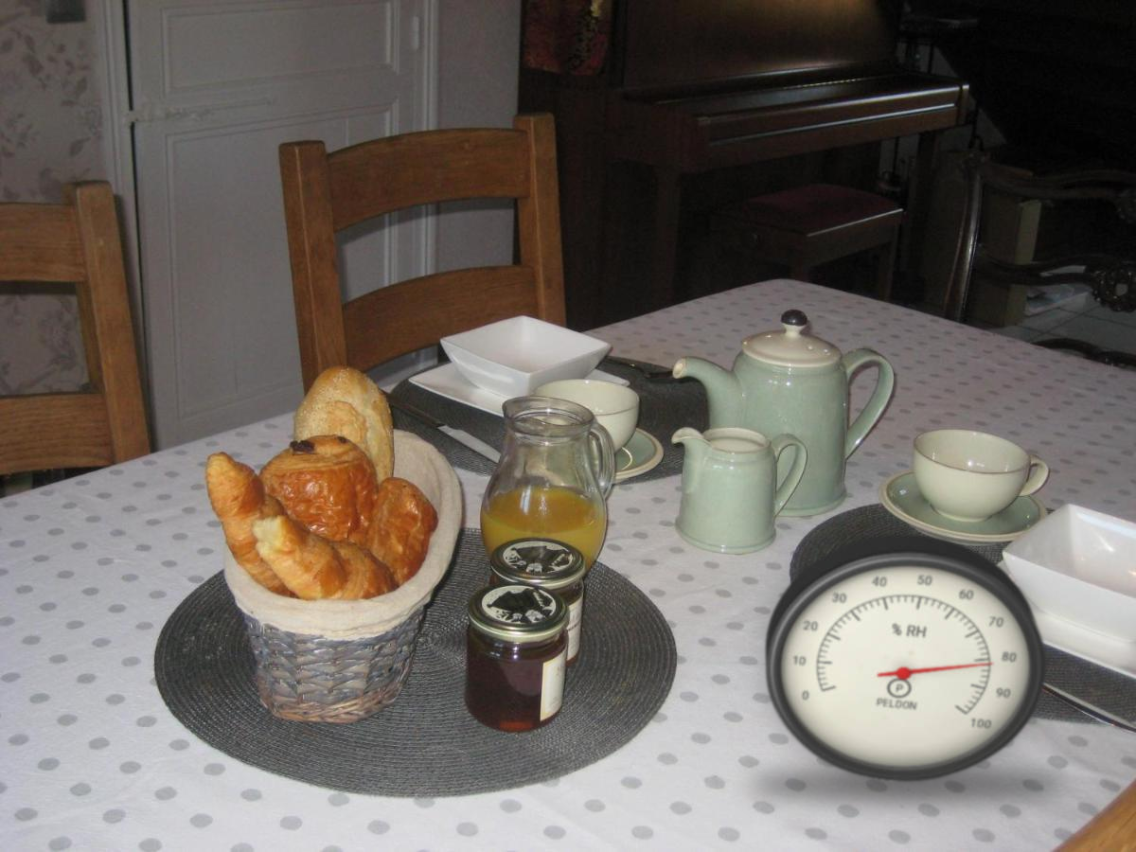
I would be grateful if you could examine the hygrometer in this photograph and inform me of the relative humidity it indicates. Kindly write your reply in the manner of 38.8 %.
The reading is 80 %
